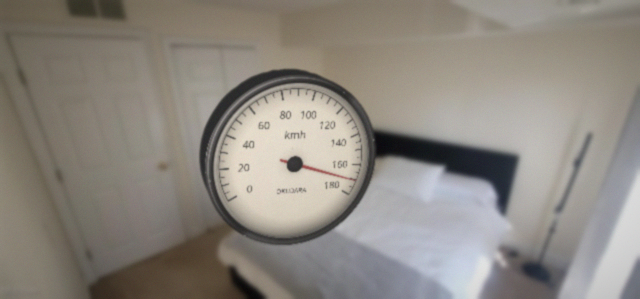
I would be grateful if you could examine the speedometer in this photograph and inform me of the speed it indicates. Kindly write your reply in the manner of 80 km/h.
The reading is 170 km/h
